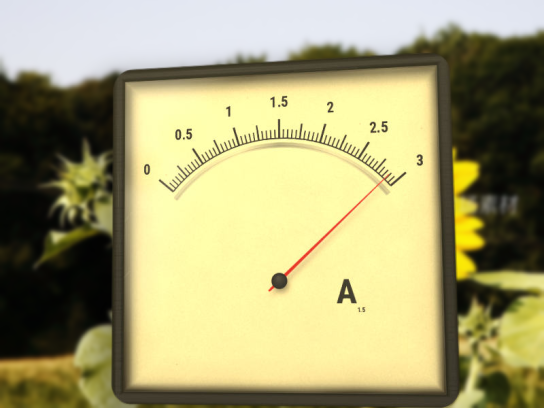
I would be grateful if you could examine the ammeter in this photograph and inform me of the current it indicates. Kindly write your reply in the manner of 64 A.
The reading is 2.9 A
